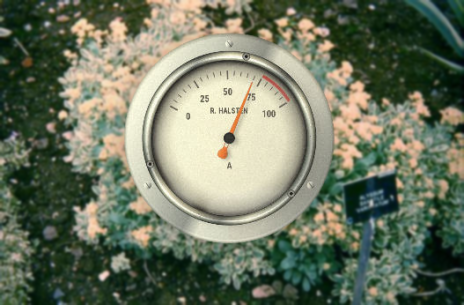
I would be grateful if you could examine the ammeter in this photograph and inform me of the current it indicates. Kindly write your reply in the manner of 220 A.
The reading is 70 A
